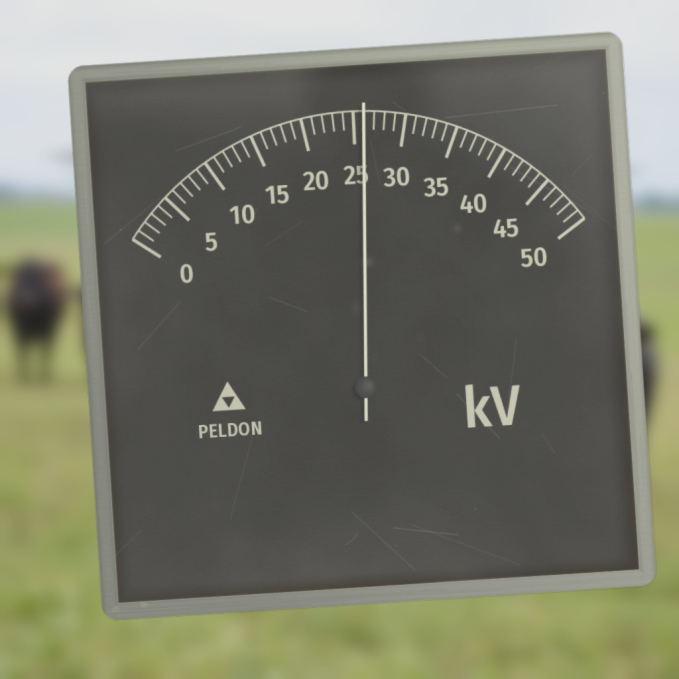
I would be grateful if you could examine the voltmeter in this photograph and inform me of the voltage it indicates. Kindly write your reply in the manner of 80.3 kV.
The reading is 26 kV
